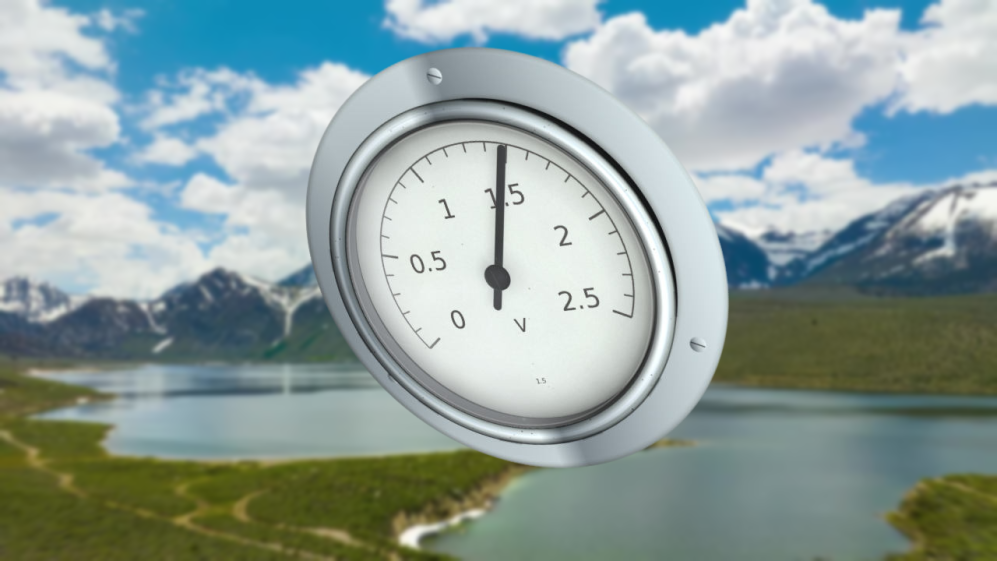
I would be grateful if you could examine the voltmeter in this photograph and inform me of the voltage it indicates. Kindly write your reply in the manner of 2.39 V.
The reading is 1.5 V
